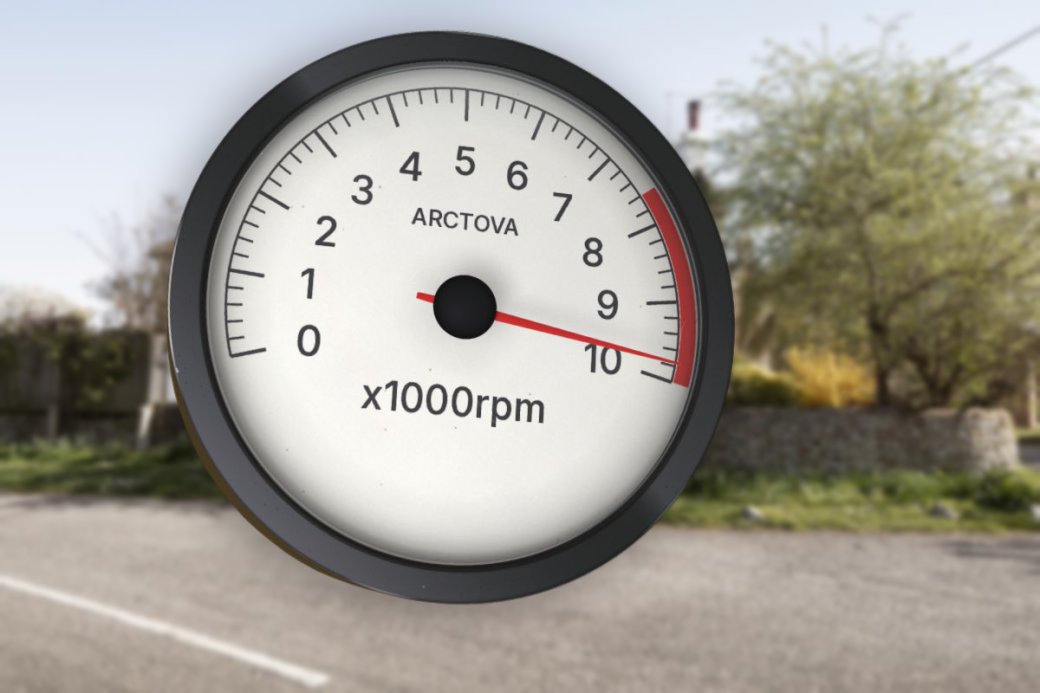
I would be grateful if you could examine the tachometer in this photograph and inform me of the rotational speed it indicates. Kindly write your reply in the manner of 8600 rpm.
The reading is 9800 rpm
